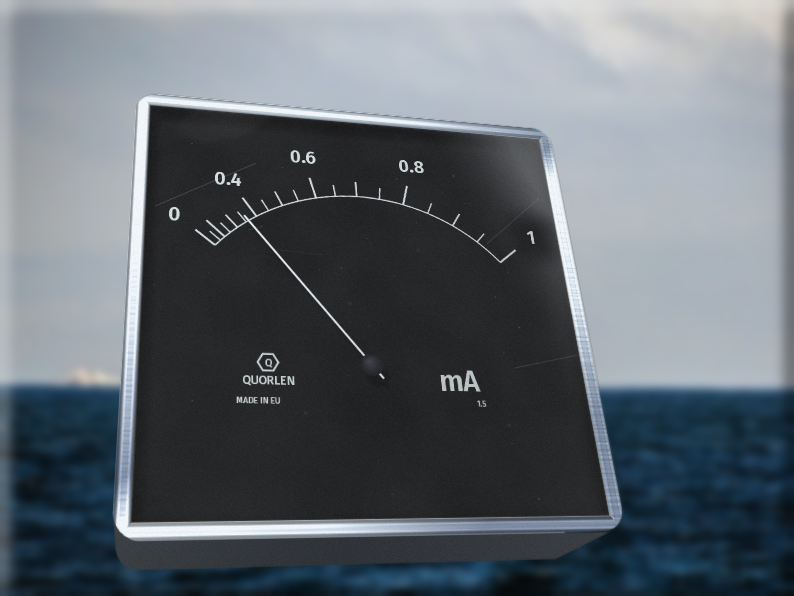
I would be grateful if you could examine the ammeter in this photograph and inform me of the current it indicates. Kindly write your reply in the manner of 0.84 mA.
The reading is 0.35 mA
